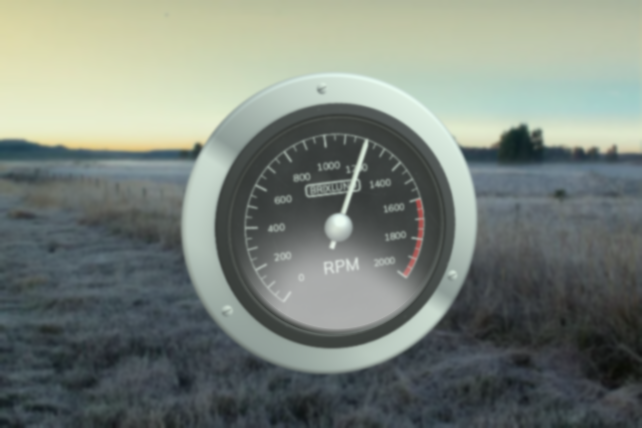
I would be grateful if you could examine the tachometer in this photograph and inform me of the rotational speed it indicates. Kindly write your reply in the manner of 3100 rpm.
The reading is 1200 rpm
